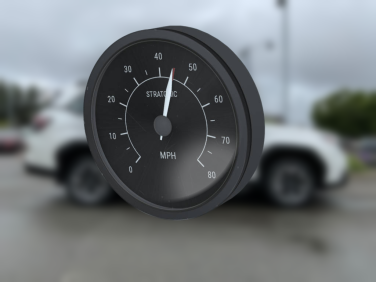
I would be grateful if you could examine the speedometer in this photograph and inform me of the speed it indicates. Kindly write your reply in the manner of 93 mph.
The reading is 45 mph
